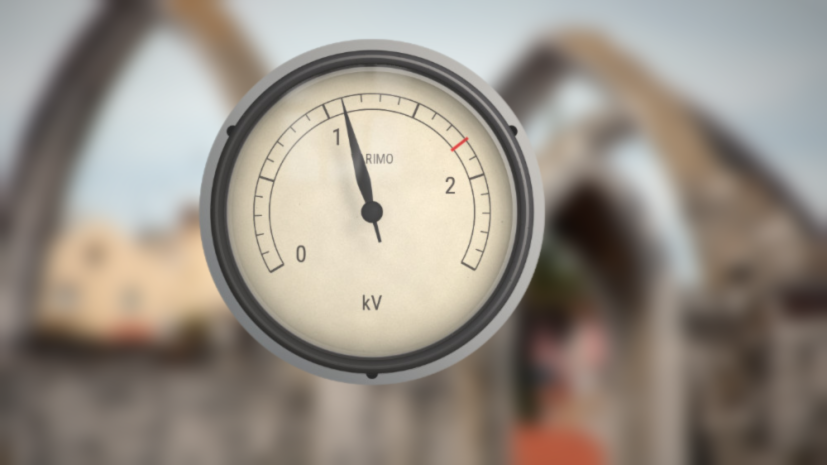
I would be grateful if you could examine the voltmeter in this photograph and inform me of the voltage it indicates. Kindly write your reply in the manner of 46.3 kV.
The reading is 1.1 kV
